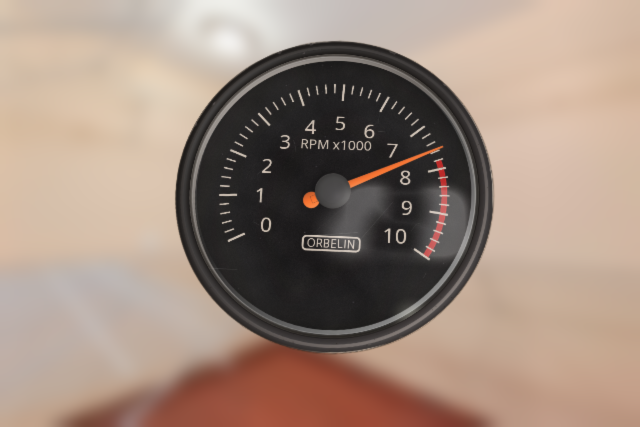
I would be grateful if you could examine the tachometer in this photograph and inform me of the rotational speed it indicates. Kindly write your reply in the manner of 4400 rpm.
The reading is 7600 rpm
